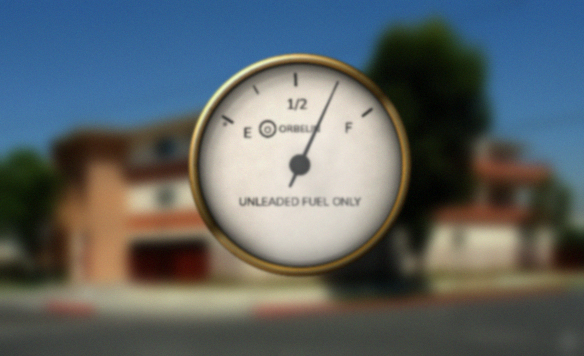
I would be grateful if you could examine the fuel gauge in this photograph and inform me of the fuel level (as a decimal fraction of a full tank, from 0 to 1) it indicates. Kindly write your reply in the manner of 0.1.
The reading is 0.75
